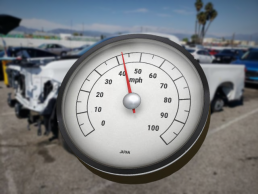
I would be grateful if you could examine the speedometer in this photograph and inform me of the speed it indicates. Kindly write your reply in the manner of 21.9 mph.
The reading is 42.5 mph
